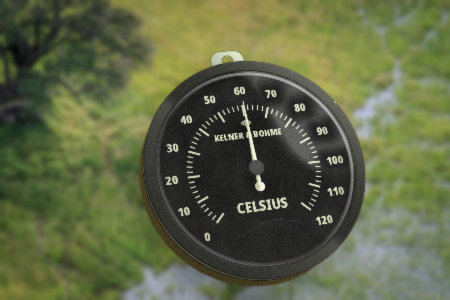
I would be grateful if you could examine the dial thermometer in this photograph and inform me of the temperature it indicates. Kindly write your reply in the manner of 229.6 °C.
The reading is 60 °C
